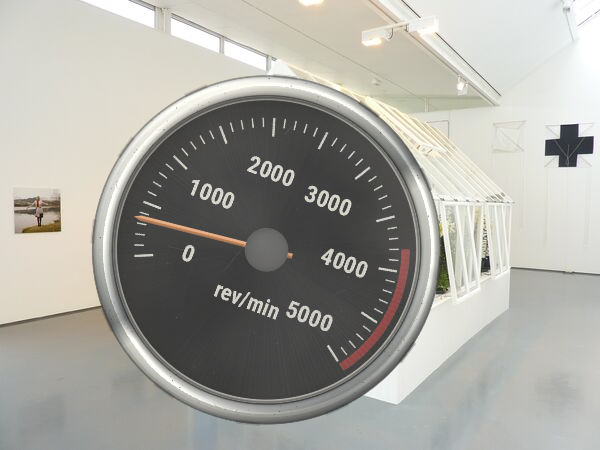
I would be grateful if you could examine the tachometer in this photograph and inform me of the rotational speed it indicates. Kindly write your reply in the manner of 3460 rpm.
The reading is 350 rpm
